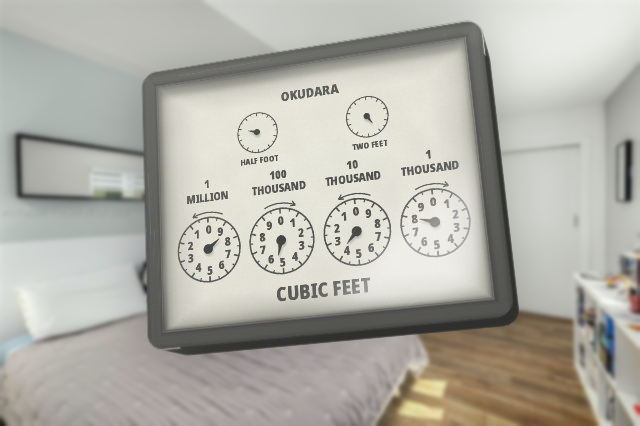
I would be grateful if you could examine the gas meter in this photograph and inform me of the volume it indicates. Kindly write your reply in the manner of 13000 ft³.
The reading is 853800 ft³
